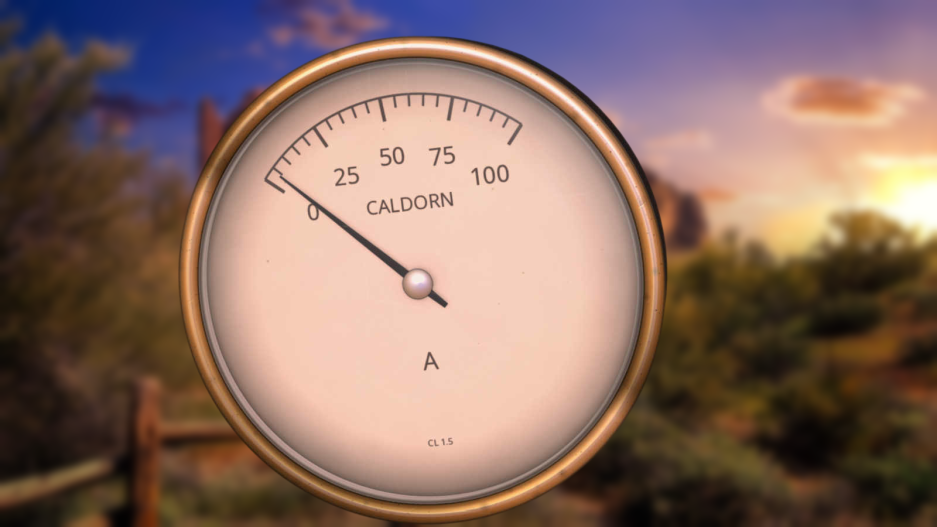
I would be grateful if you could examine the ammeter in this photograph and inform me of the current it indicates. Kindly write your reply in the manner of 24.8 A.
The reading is 5 A
